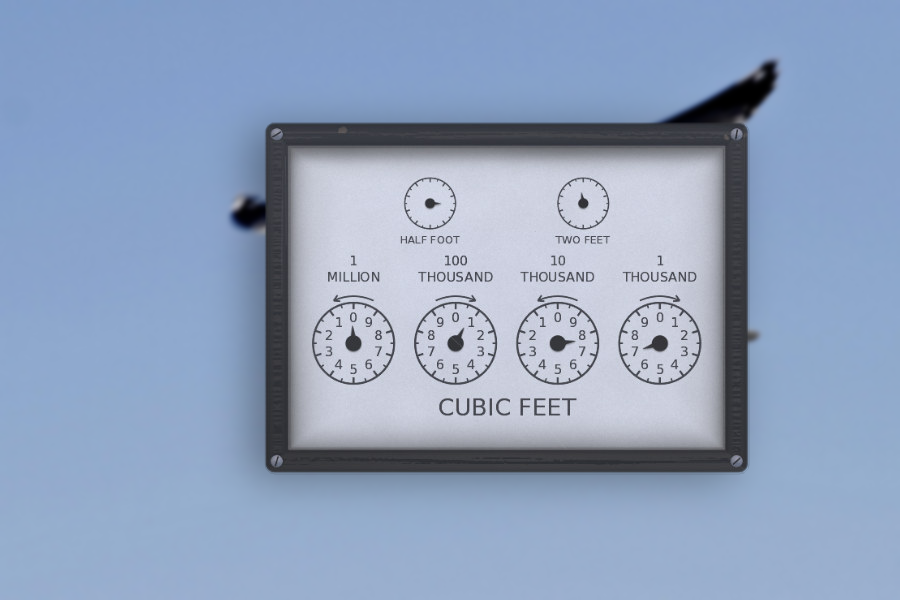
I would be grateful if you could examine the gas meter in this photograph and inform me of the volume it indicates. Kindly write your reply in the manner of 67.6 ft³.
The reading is 7700 ft³
